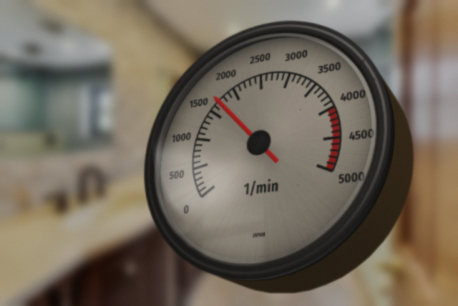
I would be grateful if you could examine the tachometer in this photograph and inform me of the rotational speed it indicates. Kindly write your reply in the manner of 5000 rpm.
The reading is 1700 rpm
